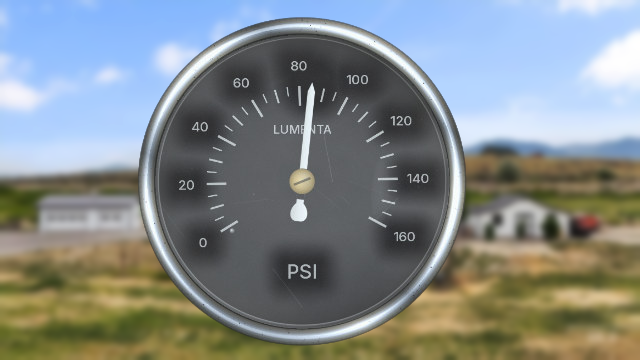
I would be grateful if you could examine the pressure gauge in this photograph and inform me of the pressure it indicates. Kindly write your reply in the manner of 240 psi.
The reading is 85 psi
